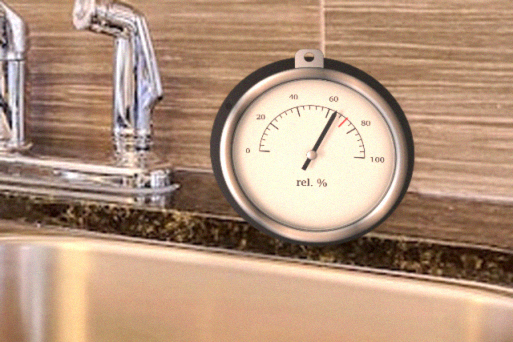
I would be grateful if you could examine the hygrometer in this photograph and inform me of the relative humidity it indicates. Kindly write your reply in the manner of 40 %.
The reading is 64 %
